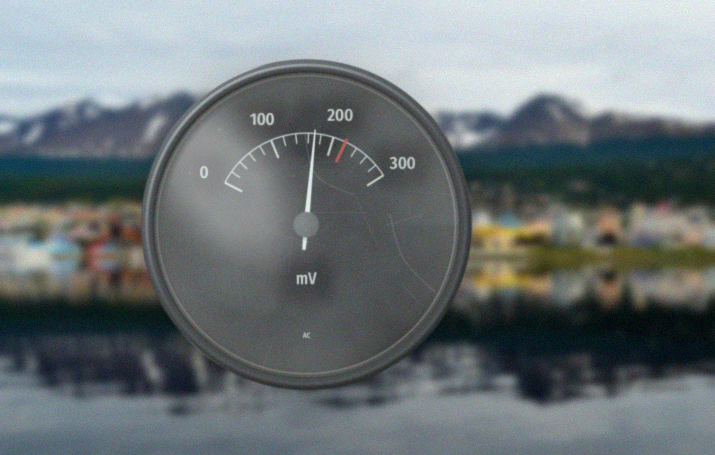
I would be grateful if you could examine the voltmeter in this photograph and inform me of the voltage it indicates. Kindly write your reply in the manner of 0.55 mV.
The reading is 170 mV
